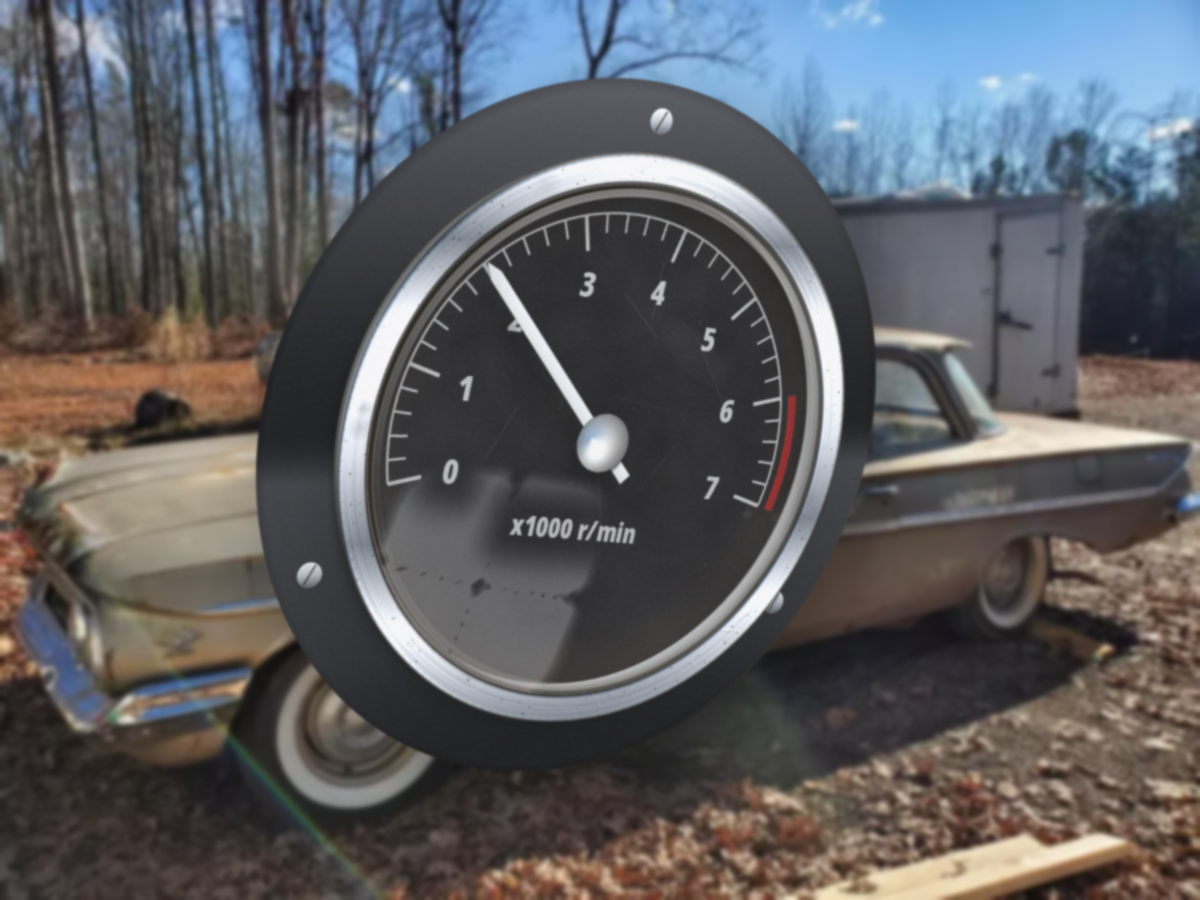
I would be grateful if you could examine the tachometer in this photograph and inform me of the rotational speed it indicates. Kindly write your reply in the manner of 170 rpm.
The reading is 2000 rpm
